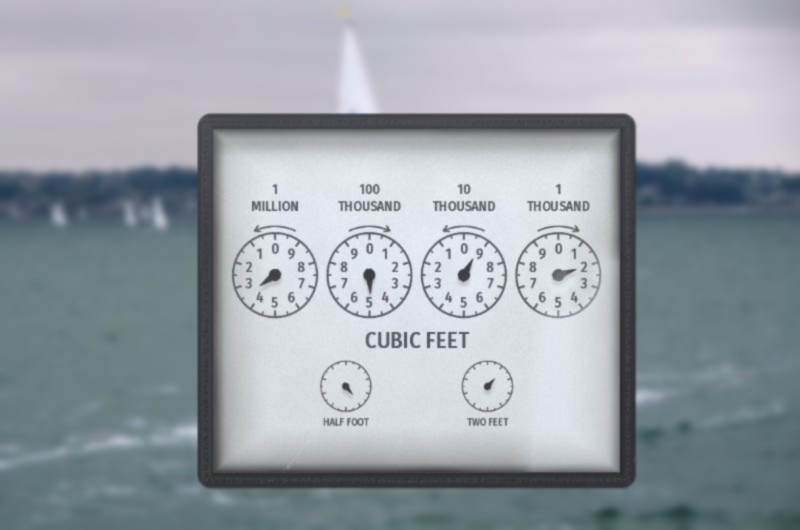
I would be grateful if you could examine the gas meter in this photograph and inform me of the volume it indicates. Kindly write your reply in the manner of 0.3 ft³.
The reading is 349200 ft³
